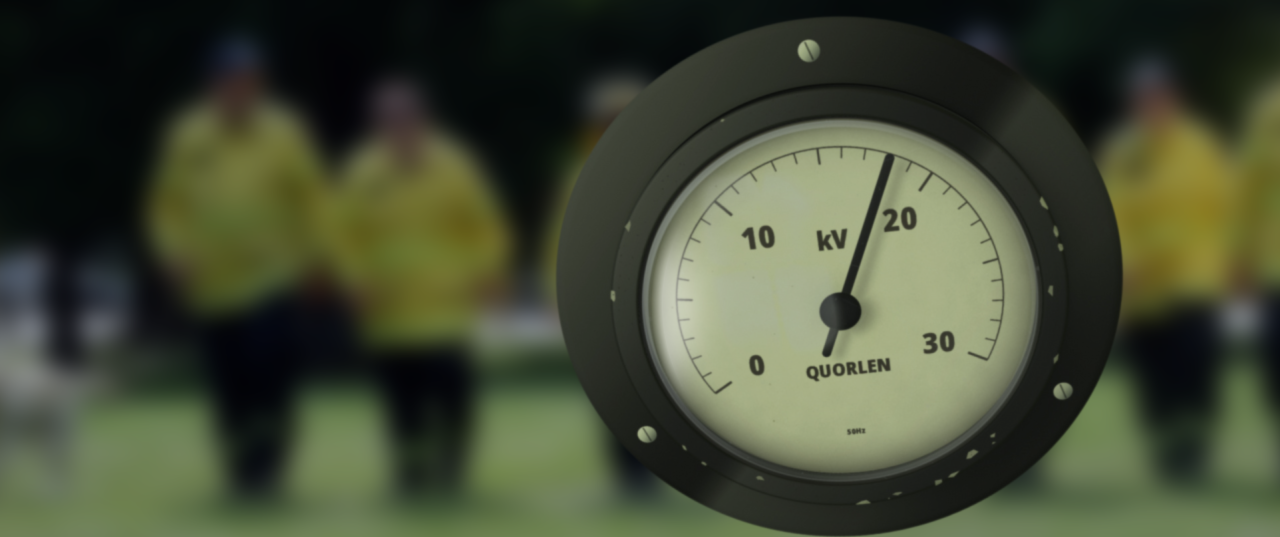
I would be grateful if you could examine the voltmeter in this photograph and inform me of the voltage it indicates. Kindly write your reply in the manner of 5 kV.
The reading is 18 kV
